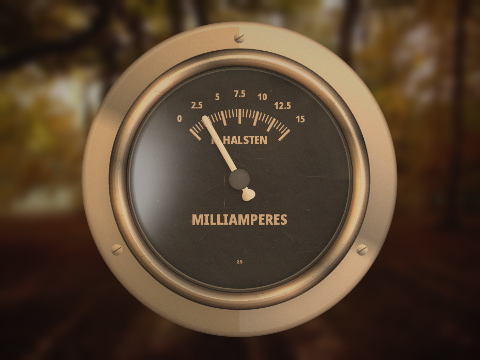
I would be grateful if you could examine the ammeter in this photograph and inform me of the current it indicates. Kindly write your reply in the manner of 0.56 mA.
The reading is 2.5 mA
